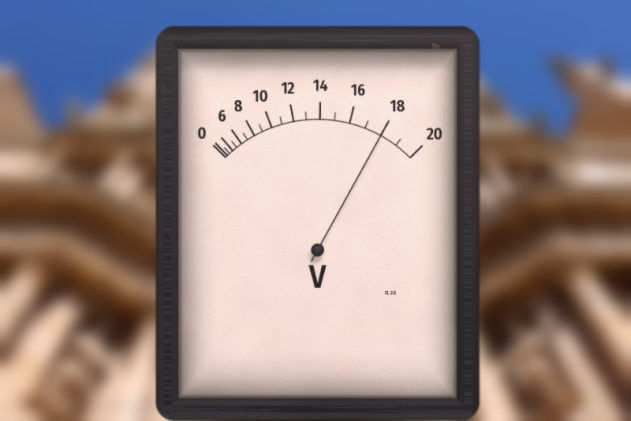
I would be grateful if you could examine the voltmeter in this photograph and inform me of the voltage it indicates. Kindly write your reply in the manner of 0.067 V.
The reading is 18 V
